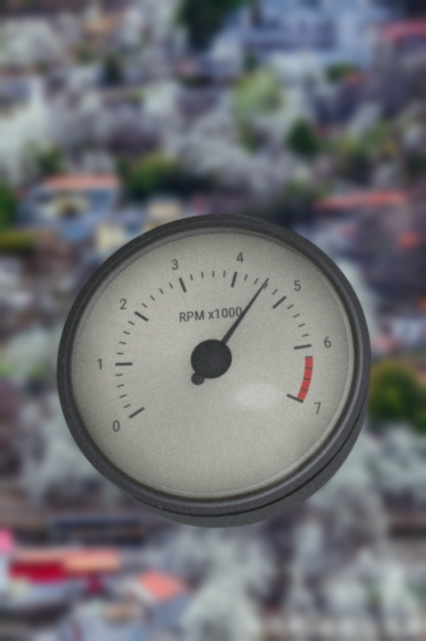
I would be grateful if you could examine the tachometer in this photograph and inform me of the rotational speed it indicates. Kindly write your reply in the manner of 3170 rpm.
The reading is 4600 rpm
